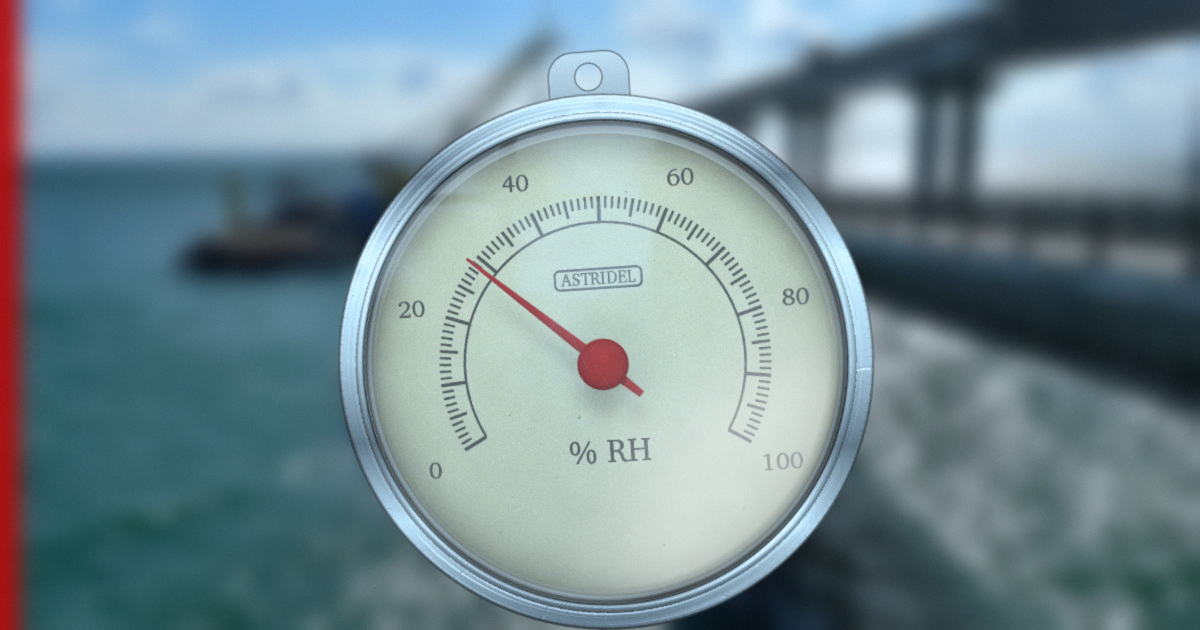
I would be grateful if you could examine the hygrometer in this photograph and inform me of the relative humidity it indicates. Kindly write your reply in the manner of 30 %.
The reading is 29 %
